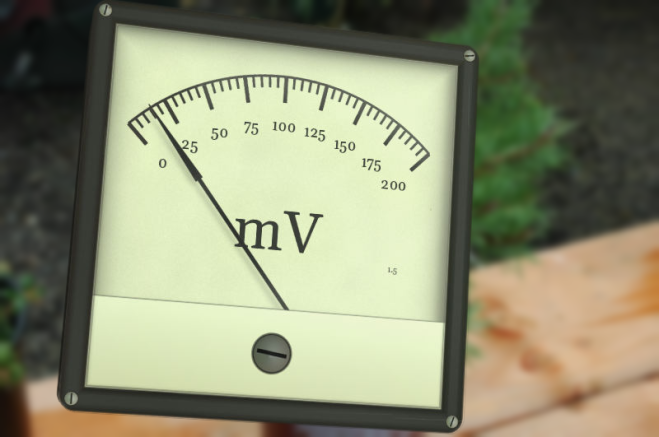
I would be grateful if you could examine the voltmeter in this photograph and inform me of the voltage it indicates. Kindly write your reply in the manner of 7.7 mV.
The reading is 15 mV
